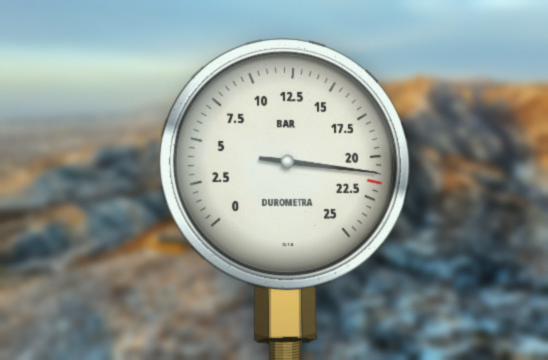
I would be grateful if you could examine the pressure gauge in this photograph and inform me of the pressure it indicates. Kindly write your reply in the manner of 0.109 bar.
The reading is 21 bar
